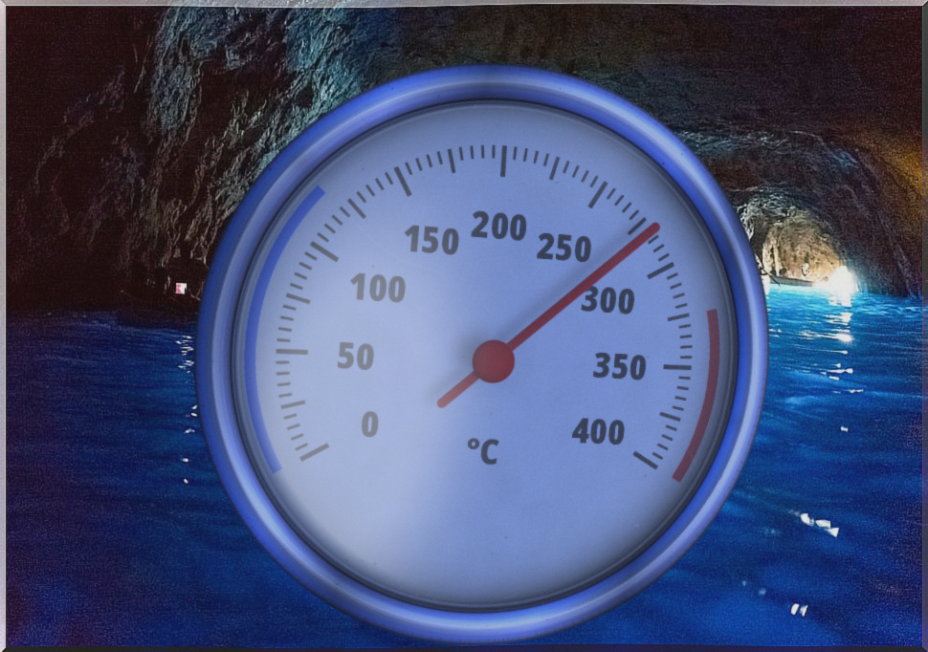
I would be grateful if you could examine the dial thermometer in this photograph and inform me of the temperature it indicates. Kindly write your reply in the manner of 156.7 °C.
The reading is 280 °C
